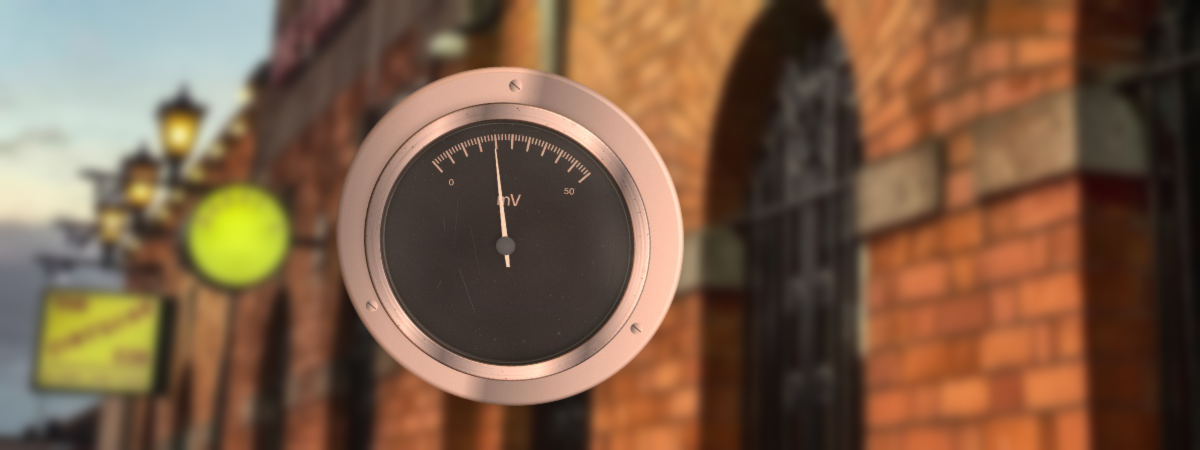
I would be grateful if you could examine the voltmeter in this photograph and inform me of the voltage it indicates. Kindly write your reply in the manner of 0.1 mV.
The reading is 20 mV
